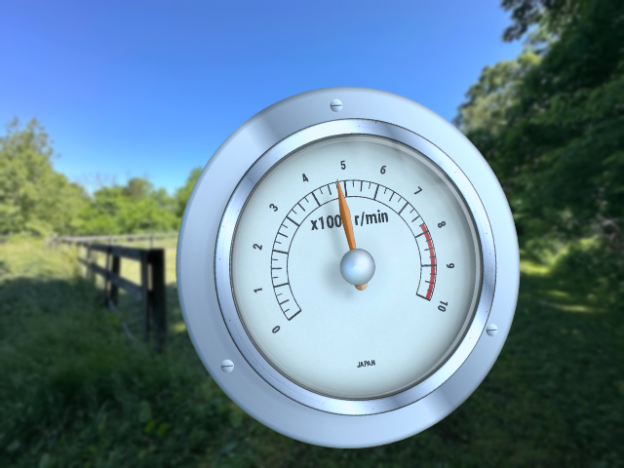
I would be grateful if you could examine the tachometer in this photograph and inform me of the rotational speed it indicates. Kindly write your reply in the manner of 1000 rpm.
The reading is 4750 rpm
